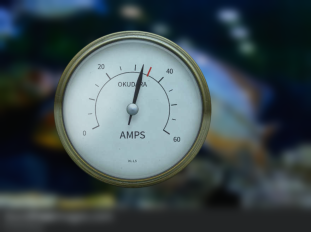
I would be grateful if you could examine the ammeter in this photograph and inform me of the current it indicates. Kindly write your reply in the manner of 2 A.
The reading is 32.5 A
